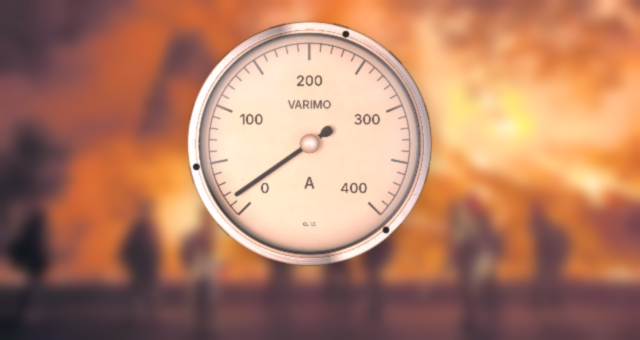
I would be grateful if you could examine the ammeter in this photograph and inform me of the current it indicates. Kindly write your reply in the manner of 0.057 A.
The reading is 15 A
